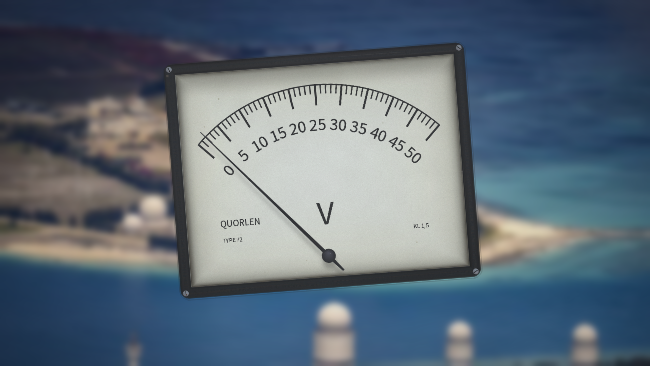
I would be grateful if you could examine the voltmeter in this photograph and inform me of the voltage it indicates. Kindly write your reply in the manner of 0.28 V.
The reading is 2 V
